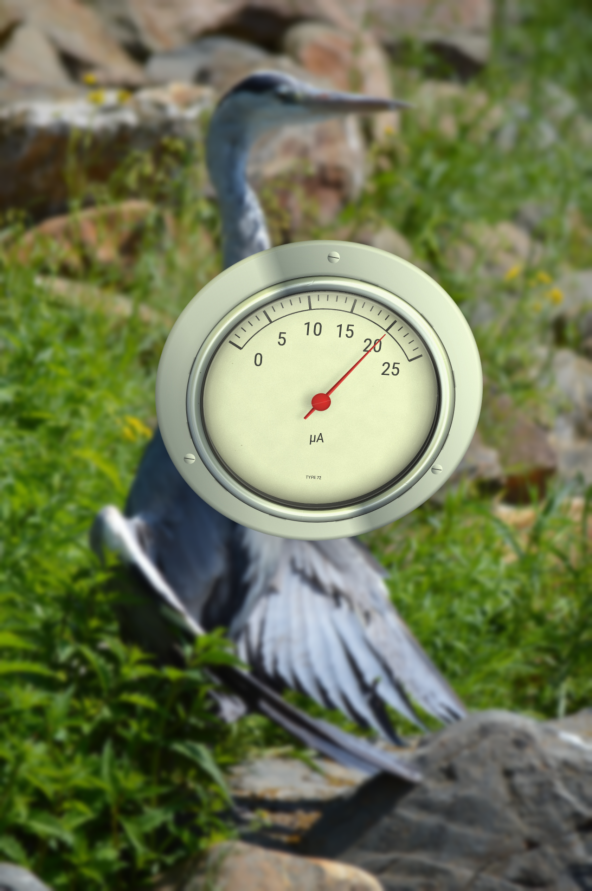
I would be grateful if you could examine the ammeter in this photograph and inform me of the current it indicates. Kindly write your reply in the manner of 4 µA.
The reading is 20 µA
